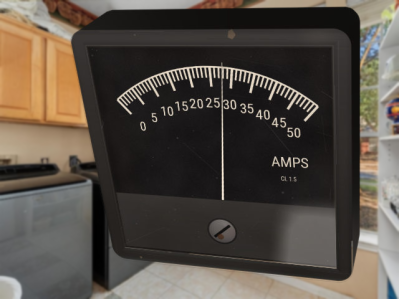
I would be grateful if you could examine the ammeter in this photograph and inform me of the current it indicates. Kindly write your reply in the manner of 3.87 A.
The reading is 28 A
